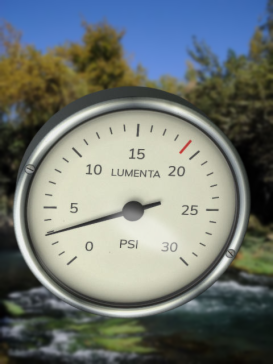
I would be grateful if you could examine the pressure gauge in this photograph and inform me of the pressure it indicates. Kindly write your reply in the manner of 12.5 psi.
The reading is 3 psi
